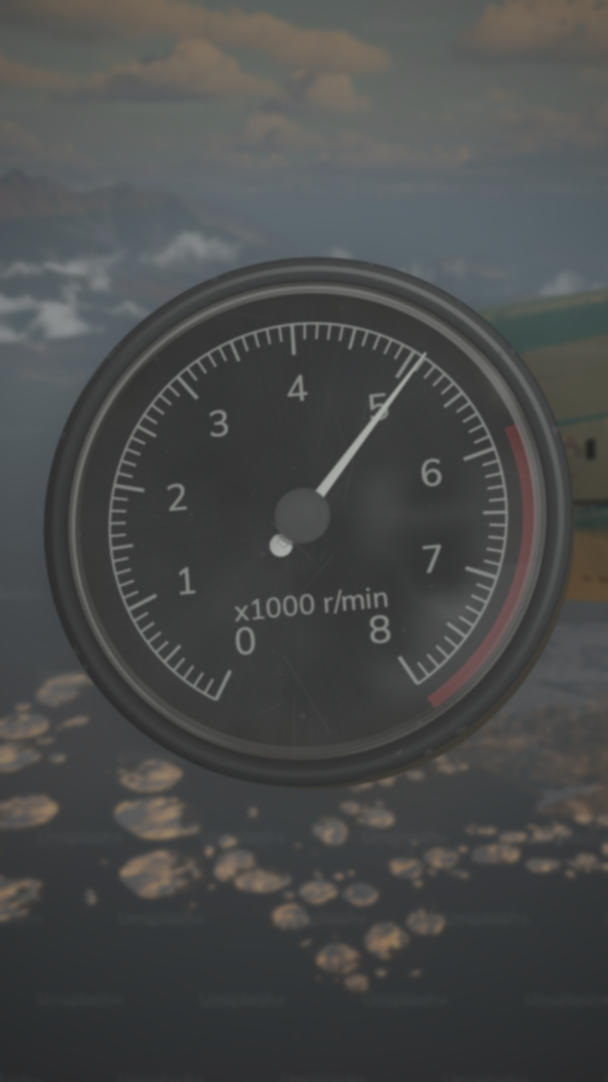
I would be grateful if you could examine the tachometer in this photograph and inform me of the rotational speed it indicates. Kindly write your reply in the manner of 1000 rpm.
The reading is 5100 rpm
